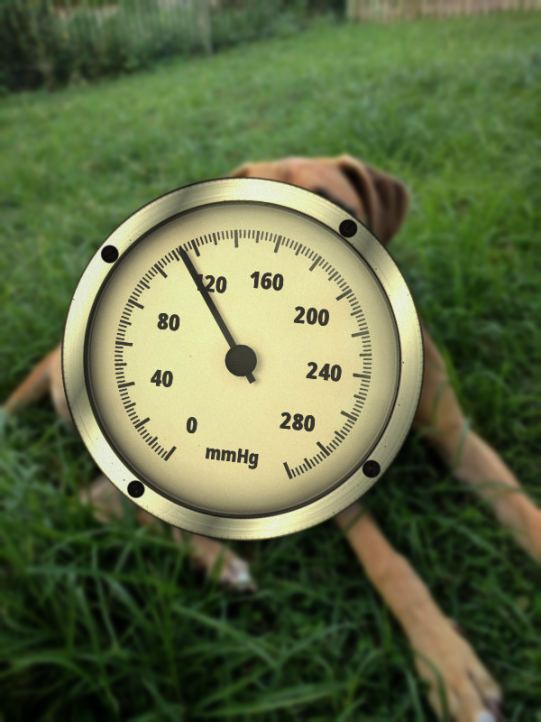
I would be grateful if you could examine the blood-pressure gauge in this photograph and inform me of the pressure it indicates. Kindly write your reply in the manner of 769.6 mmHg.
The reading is 114 mmHg
